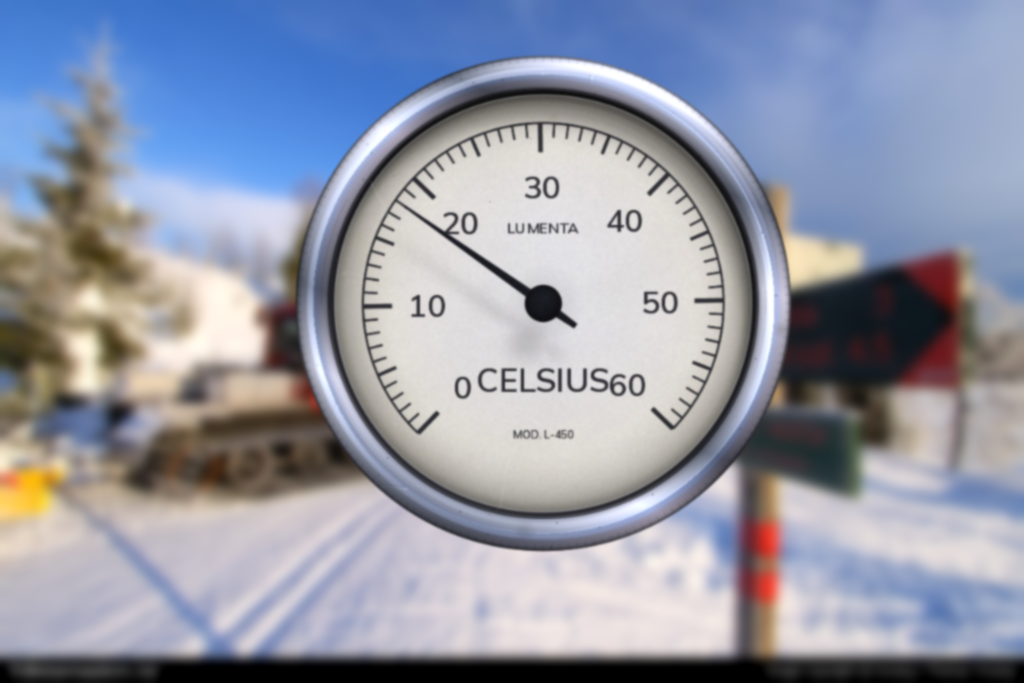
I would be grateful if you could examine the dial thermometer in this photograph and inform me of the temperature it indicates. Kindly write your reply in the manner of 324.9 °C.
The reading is 18 °C
